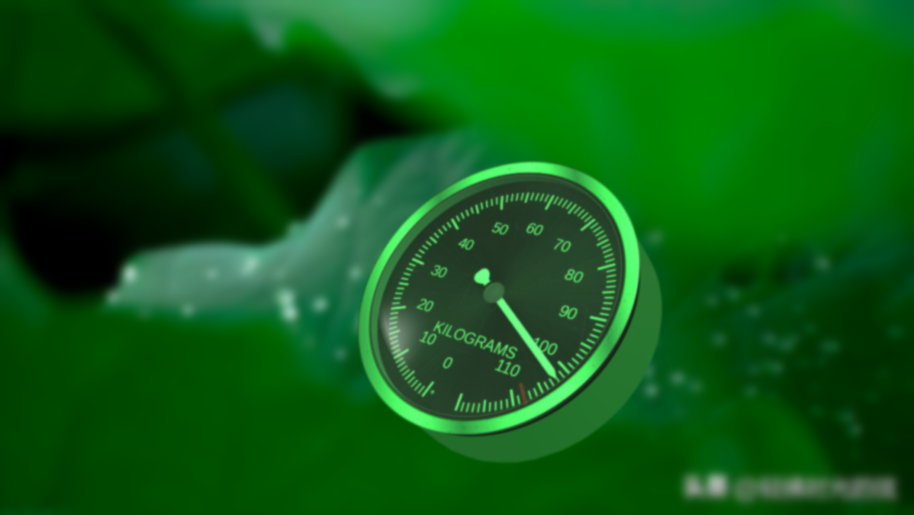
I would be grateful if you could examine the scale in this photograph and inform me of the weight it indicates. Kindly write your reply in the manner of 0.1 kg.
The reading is 102 kg
